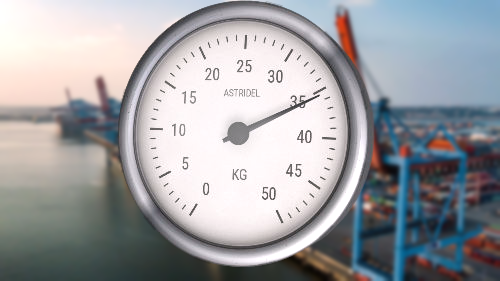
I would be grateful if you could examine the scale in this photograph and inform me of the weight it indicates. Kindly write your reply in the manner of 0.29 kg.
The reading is 35.5 kg
